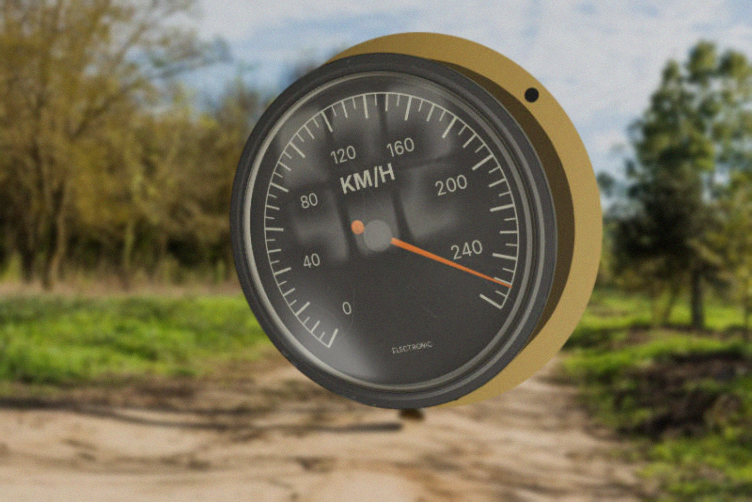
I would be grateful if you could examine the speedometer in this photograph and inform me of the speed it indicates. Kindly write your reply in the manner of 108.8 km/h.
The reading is 250 km/h
